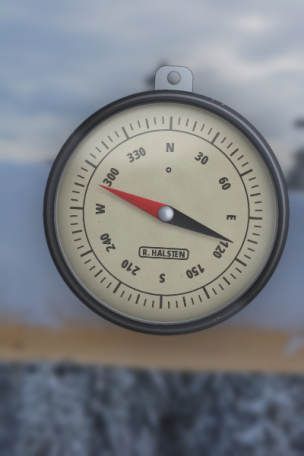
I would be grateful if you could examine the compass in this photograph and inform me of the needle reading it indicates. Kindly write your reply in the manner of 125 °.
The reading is 290 °
